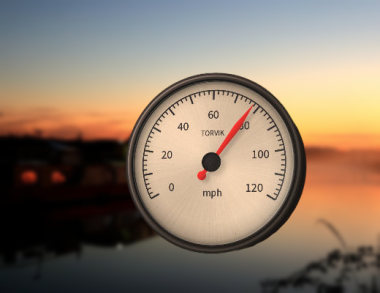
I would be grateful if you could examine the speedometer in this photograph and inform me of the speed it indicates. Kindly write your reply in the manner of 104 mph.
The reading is 78 mph
